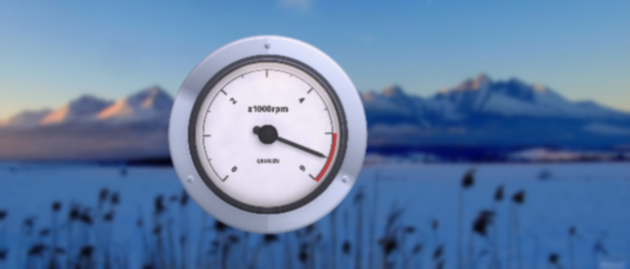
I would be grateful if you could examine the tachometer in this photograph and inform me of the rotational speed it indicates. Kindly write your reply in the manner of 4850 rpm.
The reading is 5500 rpm
